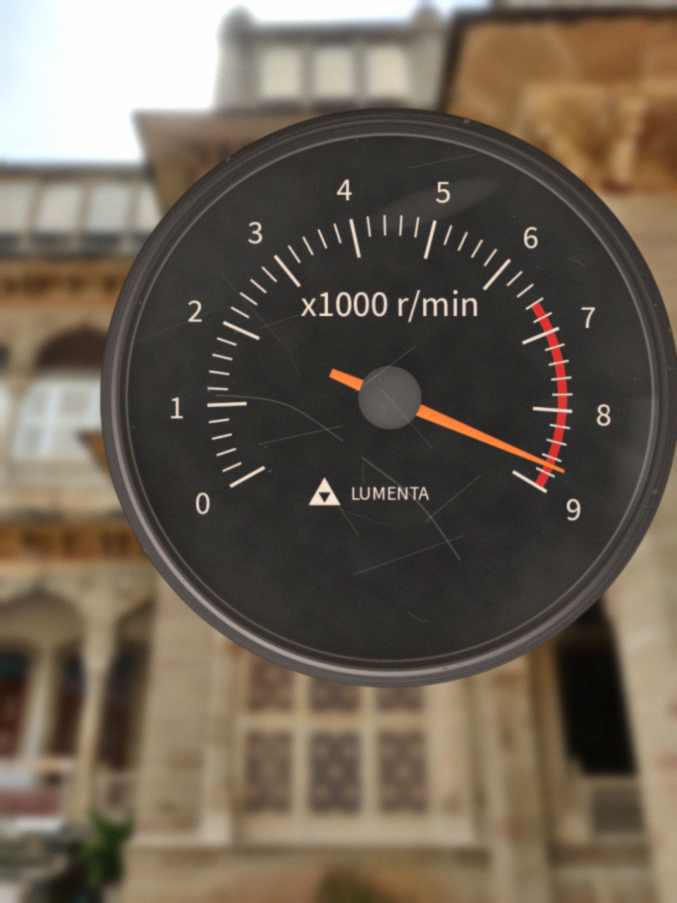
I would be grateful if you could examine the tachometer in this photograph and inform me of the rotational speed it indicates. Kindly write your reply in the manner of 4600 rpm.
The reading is 8700 rpm
